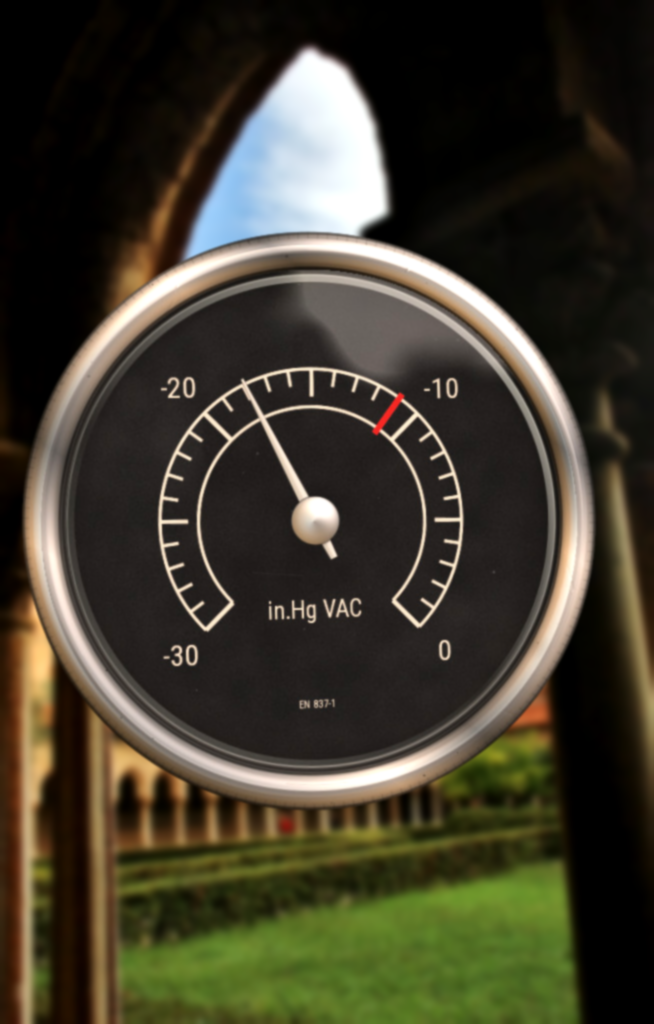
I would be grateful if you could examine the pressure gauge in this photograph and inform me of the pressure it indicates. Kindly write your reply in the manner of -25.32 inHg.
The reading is -18 inHg
